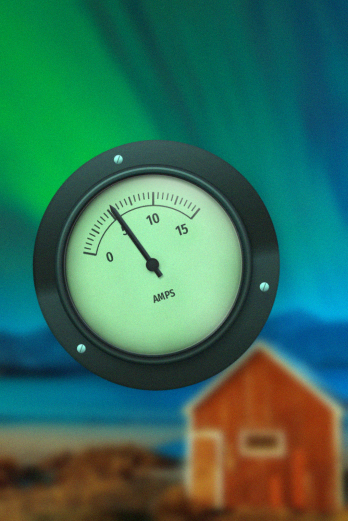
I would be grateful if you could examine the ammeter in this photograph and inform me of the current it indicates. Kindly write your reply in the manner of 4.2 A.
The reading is 5.5 A
